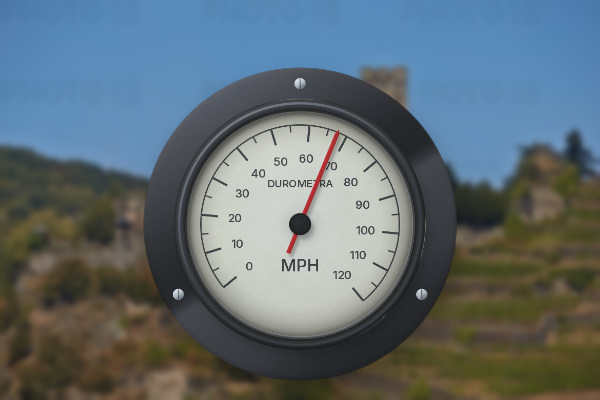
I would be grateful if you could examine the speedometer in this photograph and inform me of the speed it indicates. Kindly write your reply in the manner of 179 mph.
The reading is 67.5 mph
